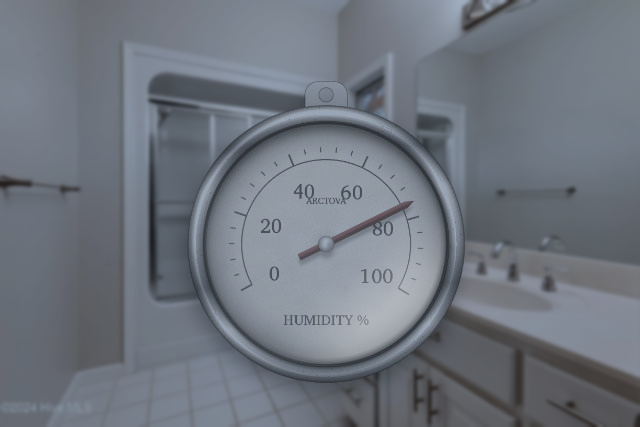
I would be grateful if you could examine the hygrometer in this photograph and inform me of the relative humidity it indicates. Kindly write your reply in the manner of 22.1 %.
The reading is 76 %
